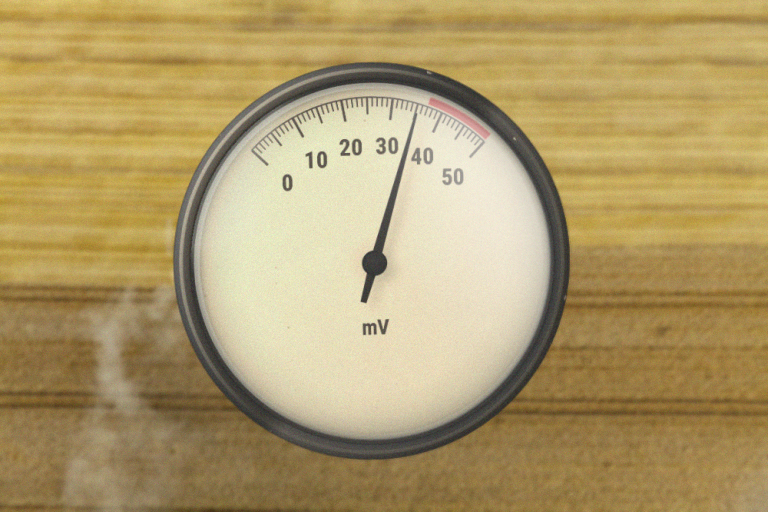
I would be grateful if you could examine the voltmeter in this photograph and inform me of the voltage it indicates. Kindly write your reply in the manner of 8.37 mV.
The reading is 35 mV
